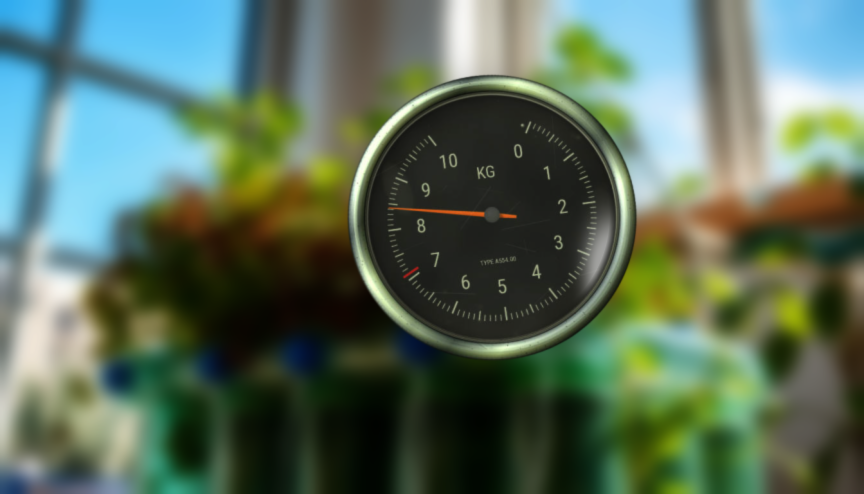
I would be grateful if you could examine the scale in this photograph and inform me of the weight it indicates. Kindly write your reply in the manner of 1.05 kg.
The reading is 8.4 kg
